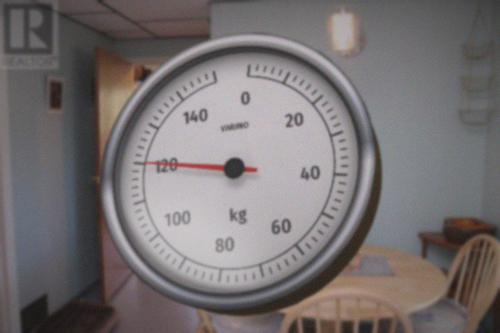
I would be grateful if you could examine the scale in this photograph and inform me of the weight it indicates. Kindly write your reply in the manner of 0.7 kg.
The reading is 120 kg
